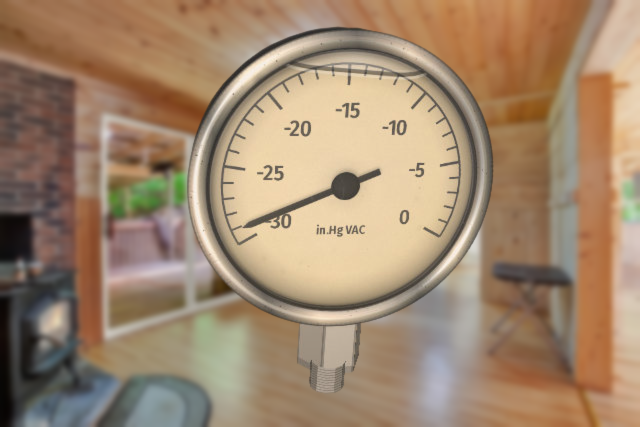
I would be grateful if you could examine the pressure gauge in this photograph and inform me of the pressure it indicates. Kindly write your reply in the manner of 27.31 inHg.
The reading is -29 inHg
